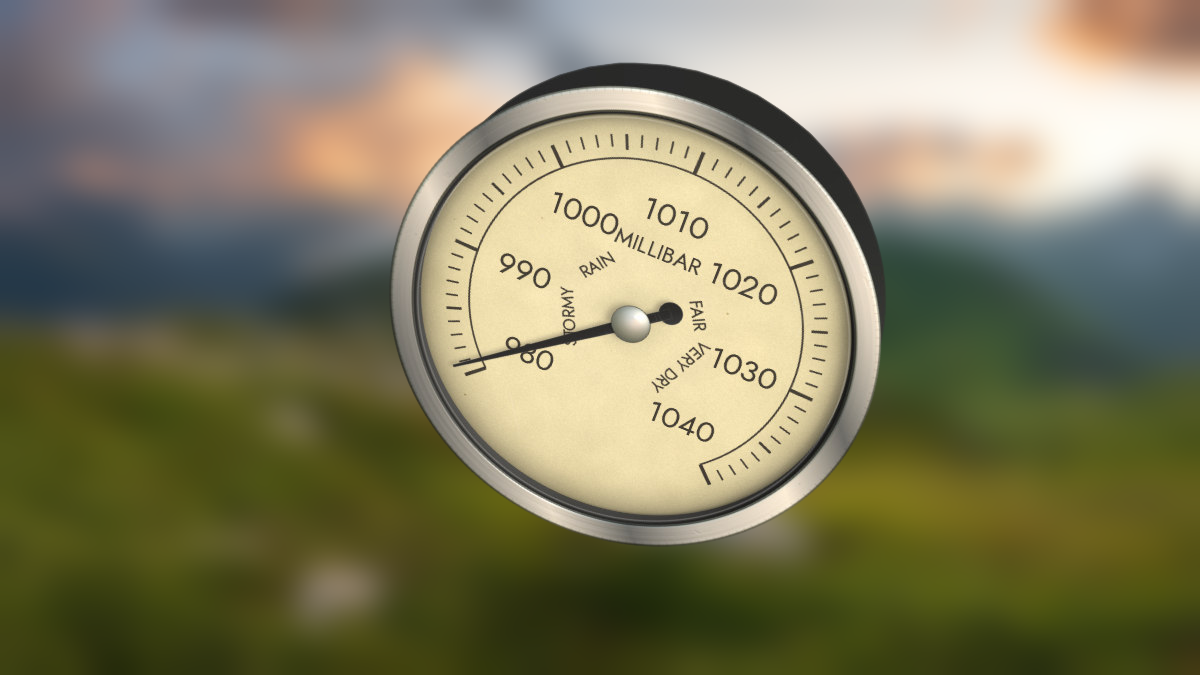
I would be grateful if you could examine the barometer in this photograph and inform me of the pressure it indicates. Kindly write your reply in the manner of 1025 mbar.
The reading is 981 mbar
